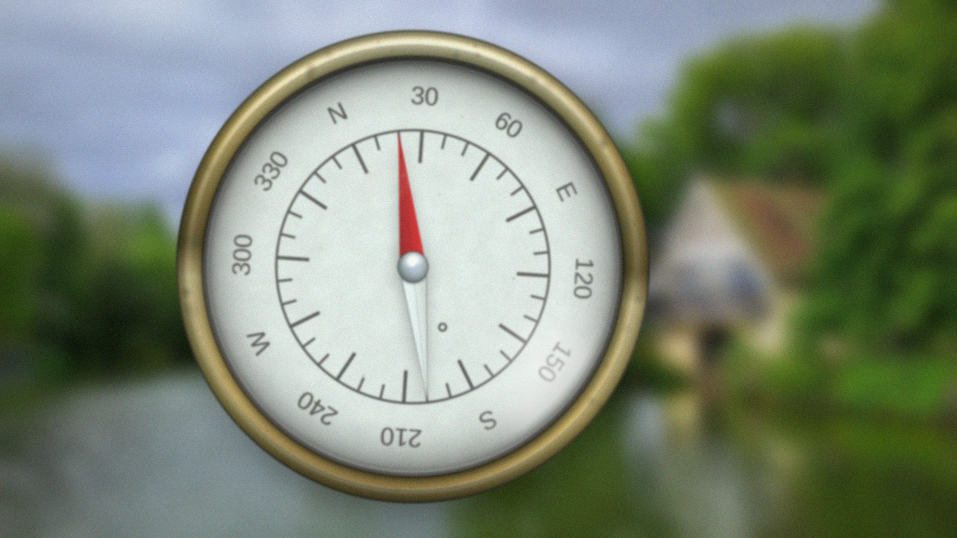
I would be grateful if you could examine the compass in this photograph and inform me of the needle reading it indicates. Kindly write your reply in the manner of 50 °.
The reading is 20 °
